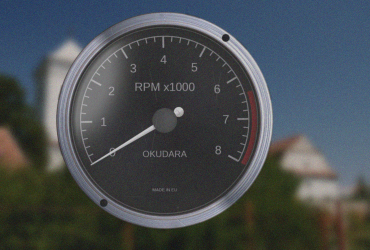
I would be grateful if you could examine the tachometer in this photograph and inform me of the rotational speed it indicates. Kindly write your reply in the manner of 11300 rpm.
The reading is 0 rpm
